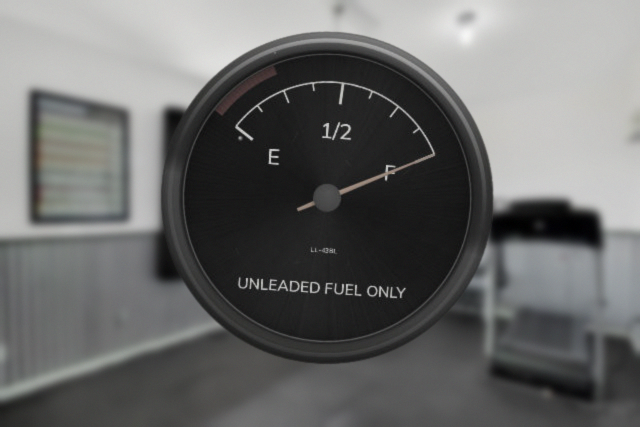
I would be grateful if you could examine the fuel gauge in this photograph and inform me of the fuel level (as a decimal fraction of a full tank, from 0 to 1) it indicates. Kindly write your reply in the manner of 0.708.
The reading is 1
